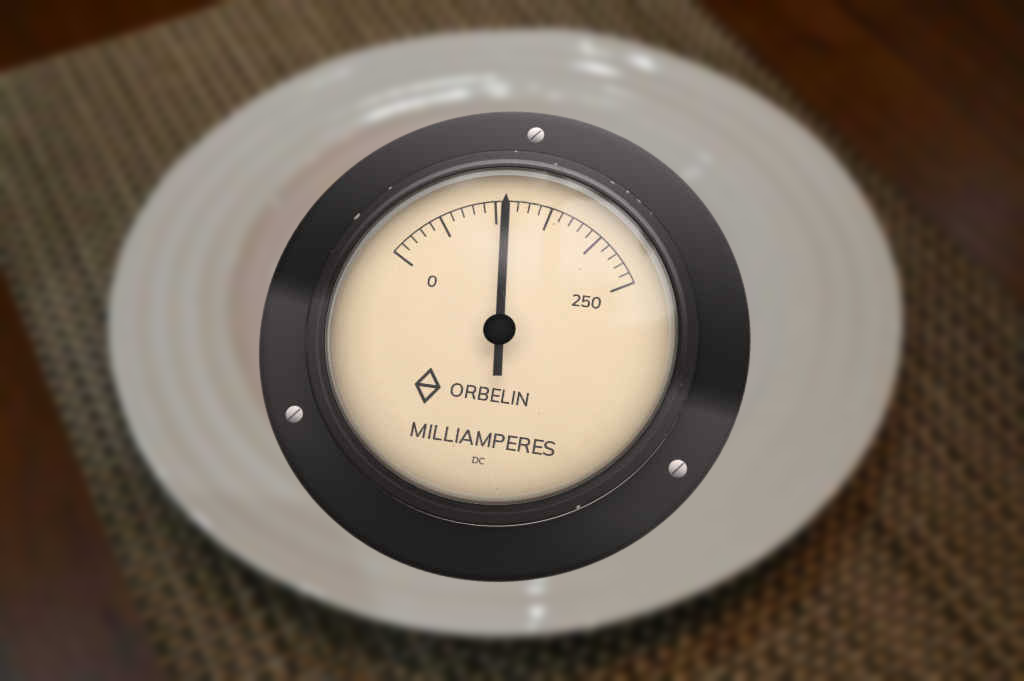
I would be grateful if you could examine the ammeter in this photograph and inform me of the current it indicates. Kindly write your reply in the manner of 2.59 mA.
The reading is 110 mA
